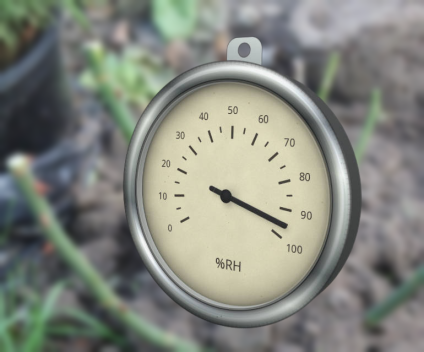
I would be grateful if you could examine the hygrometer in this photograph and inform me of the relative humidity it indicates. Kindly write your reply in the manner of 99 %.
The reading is 95 %
